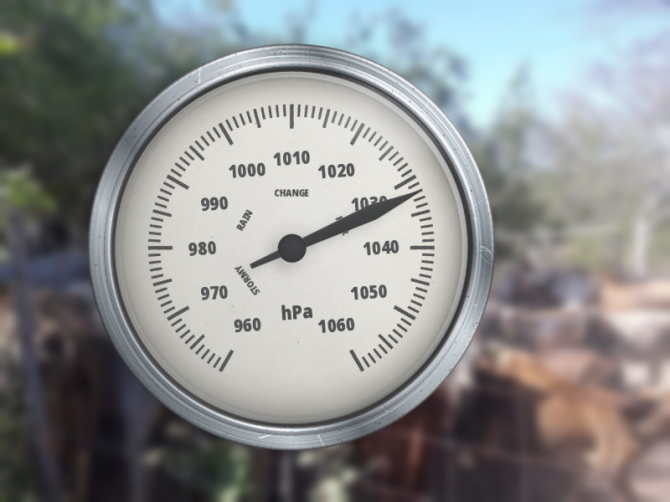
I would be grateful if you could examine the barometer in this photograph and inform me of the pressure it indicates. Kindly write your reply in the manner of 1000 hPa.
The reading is 1032 hPa
